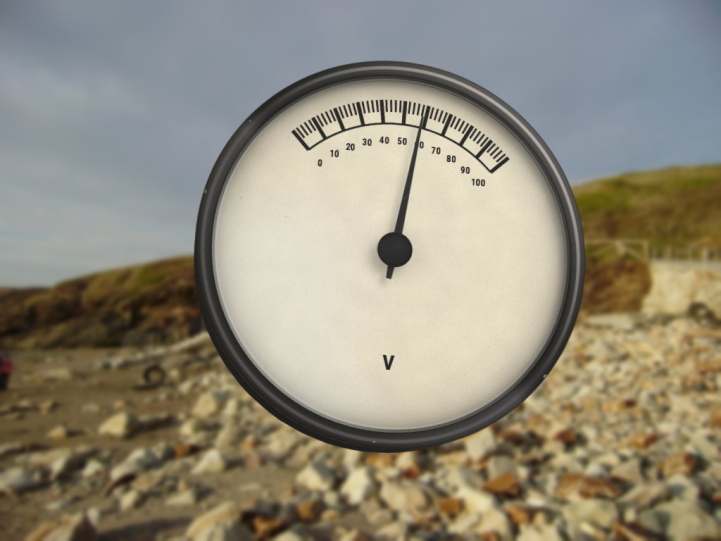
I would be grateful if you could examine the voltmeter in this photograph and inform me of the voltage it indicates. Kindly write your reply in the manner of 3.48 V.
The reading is 58 V
